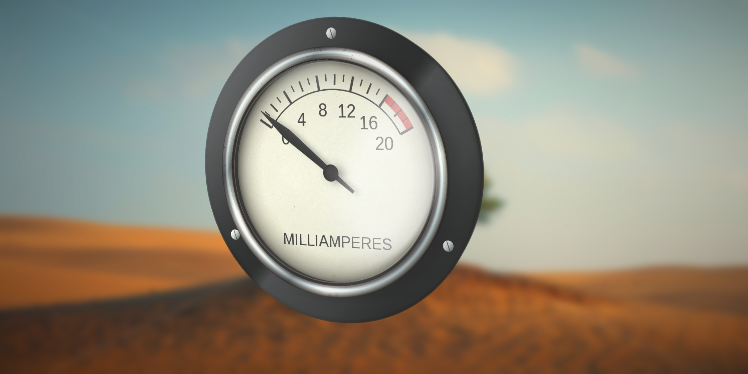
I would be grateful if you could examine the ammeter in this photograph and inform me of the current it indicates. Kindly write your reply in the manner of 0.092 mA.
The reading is 1 mA
